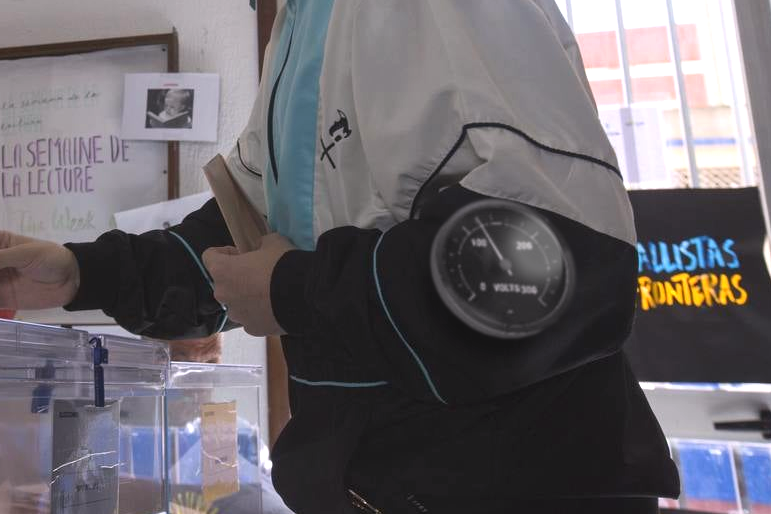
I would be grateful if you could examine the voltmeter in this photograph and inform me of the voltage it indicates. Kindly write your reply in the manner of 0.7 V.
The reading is 120 V
